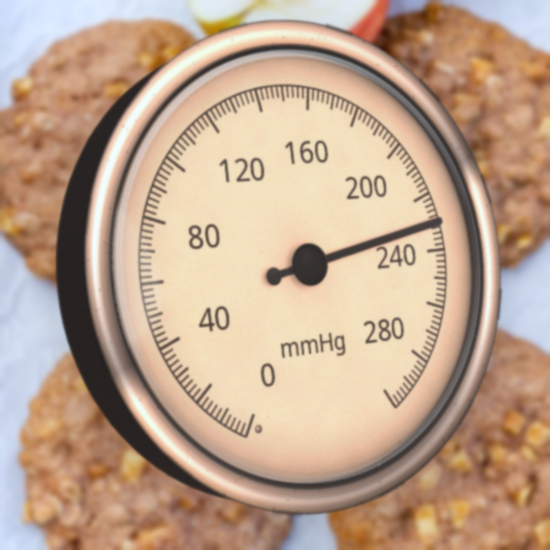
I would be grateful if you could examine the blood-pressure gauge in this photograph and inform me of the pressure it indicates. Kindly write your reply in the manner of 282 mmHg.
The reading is 230 mmHg
